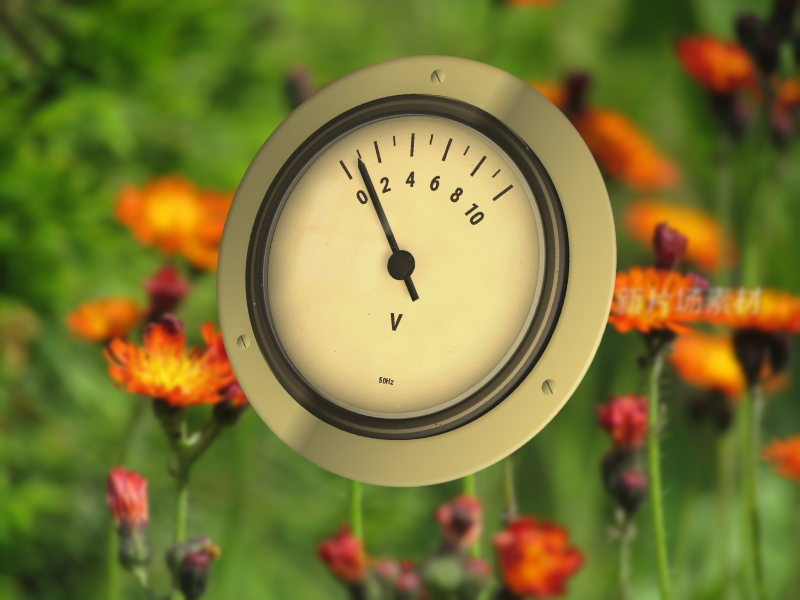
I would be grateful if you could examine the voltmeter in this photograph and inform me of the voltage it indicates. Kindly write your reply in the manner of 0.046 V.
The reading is 1 V
